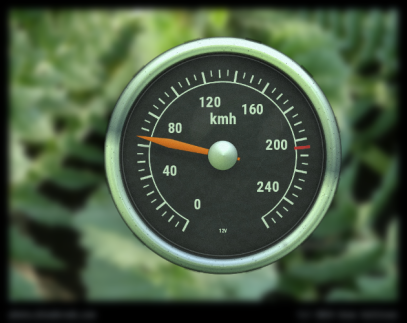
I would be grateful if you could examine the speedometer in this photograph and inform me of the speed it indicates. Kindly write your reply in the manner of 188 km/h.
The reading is 65 km/h
